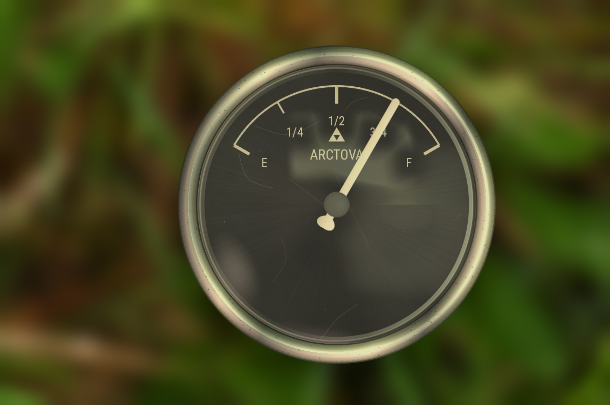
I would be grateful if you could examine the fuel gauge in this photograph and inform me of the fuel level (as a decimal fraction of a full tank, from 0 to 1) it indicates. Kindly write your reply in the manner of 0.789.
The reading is 0.75
